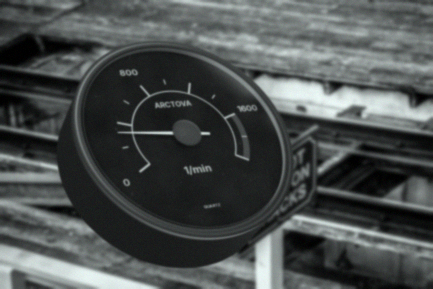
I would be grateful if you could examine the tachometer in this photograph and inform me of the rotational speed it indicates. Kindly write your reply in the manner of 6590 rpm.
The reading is 300 rpm
